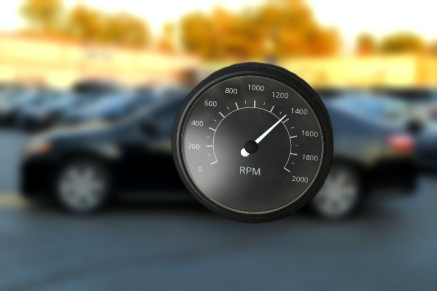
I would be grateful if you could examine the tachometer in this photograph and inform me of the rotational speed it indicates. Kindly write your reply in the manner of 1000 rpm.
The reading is 1350 rpm
